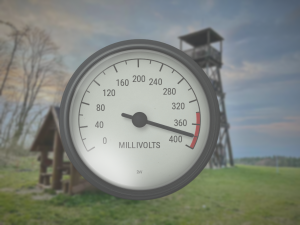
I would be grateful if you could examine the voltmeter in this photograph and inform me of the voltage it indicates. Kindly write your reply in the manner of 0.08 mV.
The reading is 380 mV
